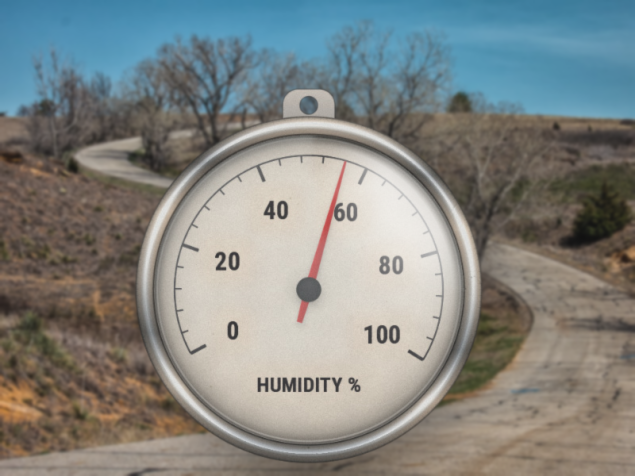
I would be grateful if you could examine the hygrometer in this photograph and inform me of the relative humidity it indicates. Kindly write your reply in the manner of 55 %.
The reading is 56 %
